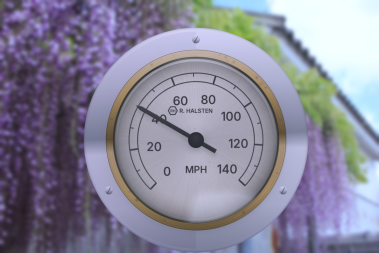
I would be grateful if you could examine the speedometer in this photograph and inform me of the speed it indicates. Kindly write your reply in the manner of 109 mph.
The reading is 40 mph
